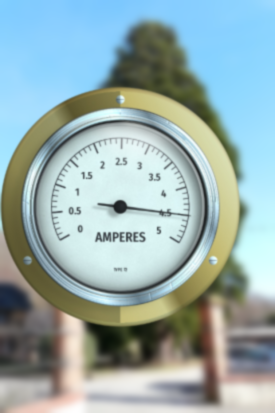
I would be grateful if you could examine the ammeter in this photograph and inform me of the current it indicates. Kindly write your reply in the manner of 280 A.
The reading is 4.5 A
